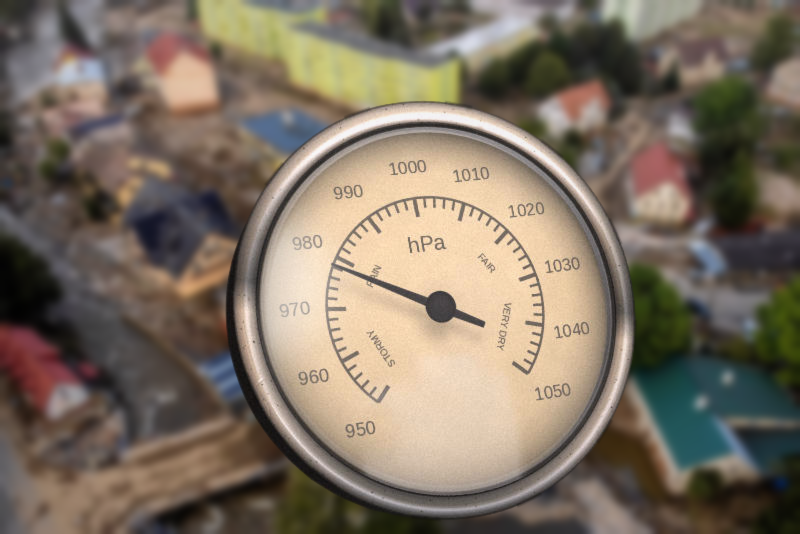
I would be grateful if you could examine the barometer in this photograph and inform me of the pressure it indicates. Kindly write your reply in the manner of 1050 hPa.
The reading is 978 hPa
